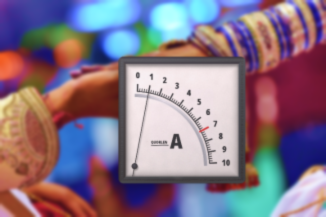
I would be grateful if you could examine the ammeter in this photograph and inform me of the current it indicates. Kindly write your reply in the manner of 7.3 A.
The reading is 1 A
